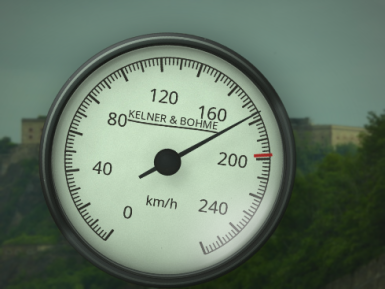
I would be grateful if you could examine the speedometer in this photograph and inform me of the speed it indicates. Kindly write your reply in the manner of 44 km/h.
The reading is 176 km/h
